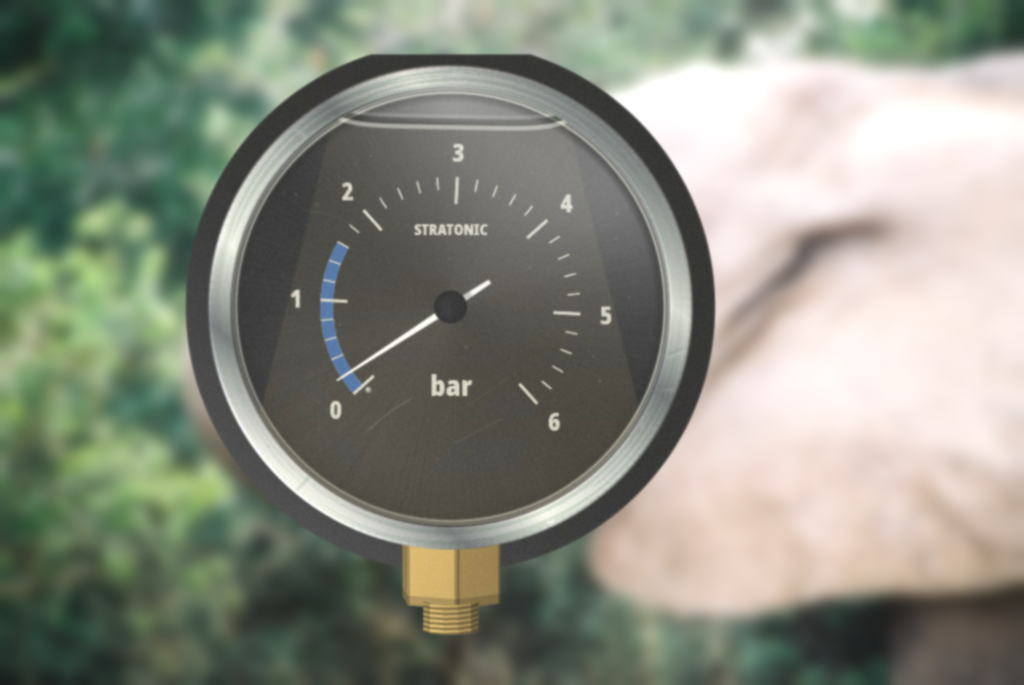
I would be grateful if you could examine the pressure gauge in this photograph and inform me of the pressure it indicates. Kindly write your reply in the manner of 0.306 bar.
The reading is 0.2 bar
